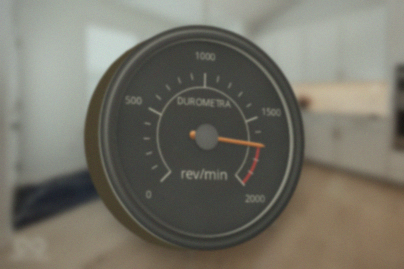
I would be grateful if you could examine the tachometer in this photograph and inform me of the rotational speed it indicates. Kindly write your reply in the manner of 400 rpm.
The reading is 1700 rpm
